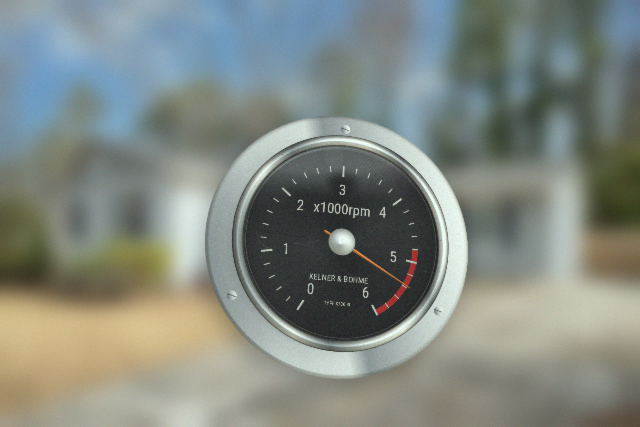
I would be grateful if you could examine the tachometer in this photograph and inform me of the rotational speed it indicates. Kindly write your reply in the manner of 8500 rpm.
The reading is 5400 rpm
